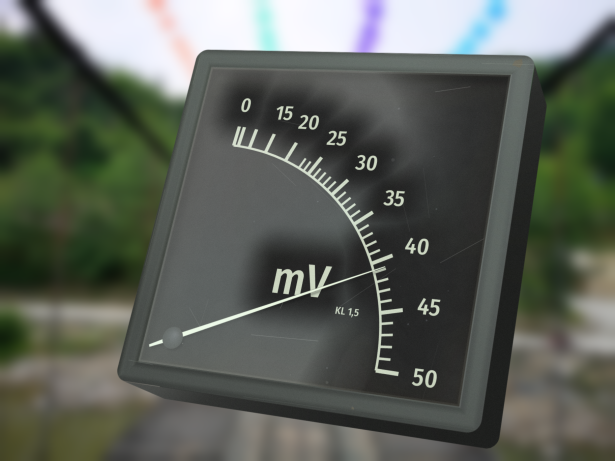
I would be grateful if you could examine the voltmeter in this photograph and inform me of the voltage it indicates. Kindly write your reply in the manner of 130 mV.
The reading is 41 mV
